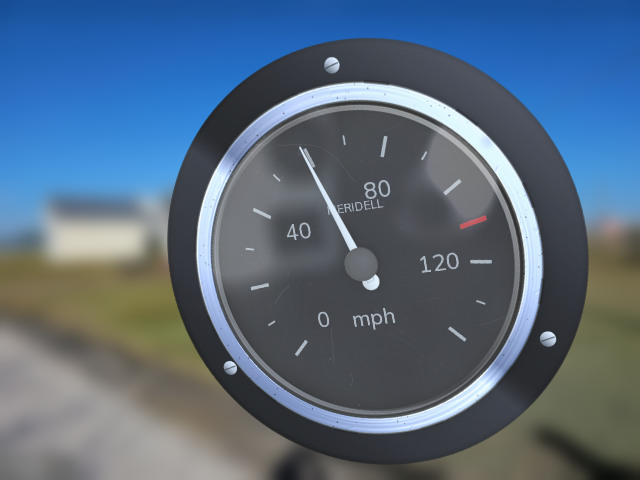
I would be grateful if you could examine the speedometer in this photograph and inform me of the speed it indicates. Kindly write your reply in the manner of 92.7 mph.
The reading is 60 mph
